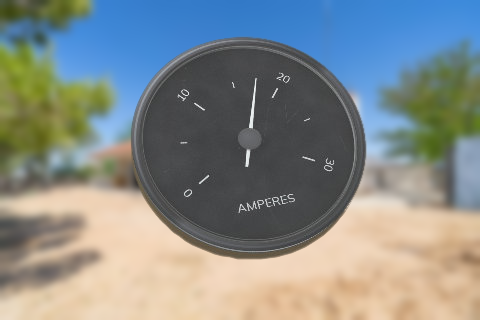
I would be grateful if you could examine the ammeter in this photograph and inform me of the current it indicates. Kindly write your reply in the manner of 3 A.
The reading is 17.5 A
